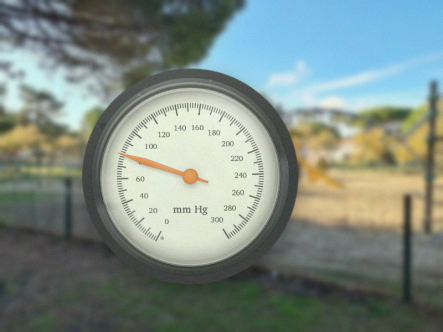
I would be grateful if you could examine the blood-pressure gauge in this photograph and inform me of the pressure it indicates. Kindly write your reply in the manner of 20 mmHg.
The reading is 80 mmHg
